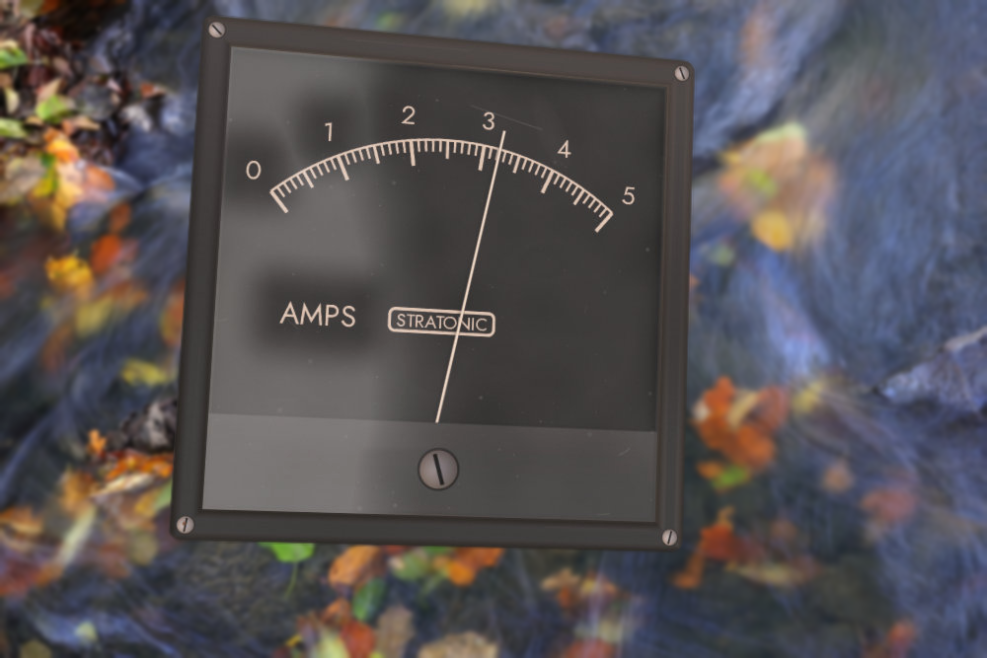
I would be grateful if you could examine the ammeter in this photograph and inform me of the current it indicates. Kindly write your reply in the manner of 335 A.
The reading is 3.2 A
